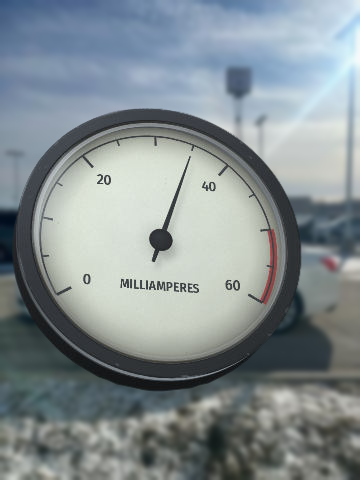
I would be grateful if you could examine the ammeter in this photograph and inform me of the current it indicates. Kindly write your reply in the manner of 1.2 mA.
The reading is 35 mA
